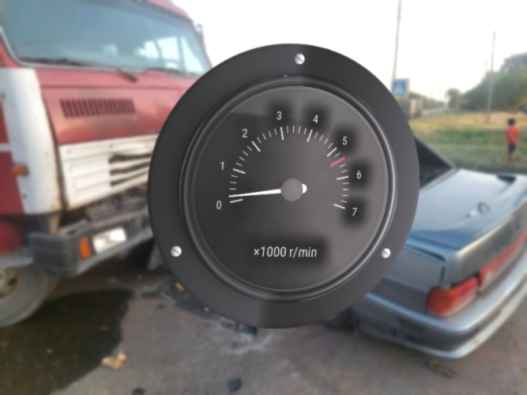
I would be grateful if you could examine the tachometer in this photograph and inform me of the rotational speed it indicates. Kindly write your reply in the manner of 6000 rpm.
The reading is 200 rpm
